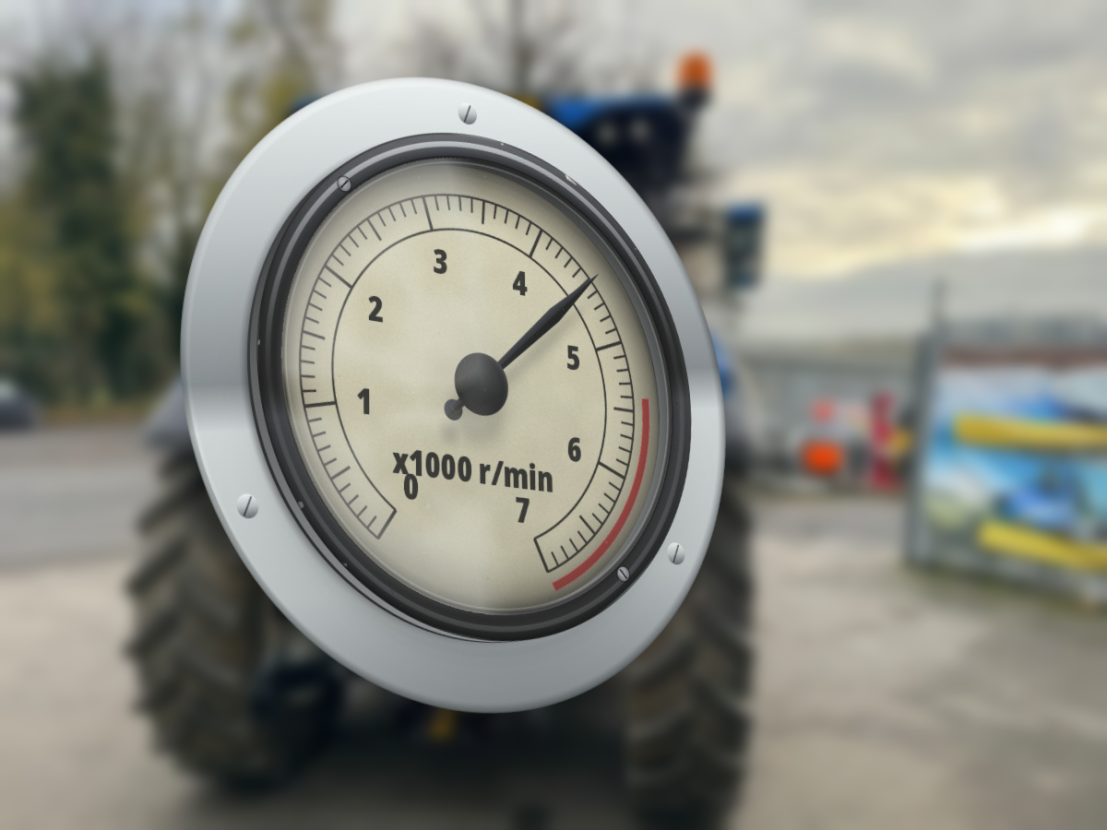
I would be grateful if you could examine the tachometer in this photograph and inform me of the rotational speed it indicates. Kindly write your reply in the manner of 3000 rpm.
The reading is 4500 rpm
